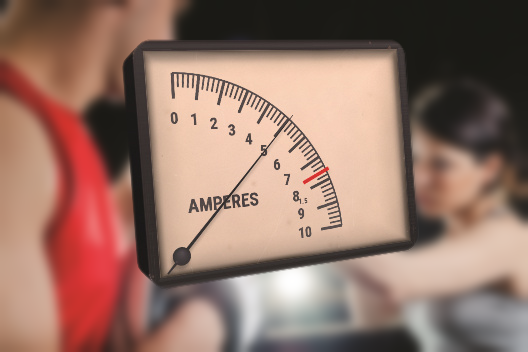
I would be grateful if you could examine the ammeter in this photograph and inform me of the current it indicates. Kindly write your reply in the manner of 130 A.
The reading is 5 A
